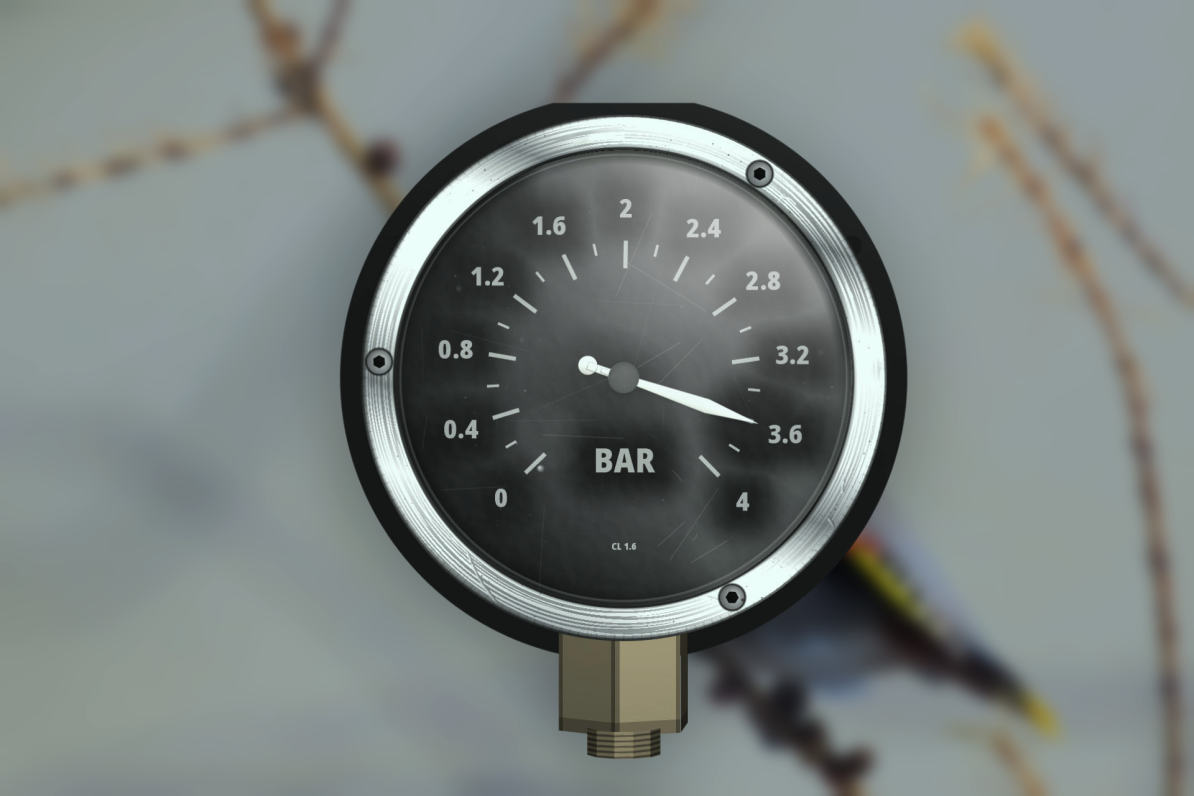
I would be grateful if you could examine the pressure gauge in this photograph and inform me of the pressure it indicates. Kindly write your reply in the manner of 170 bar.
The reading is 3.6 bar
